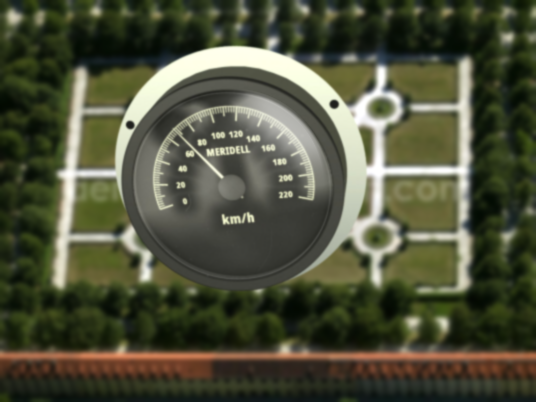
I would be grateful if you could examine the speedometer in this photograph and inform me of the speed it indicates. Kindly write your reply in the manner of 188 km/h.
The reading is 70 km/h
